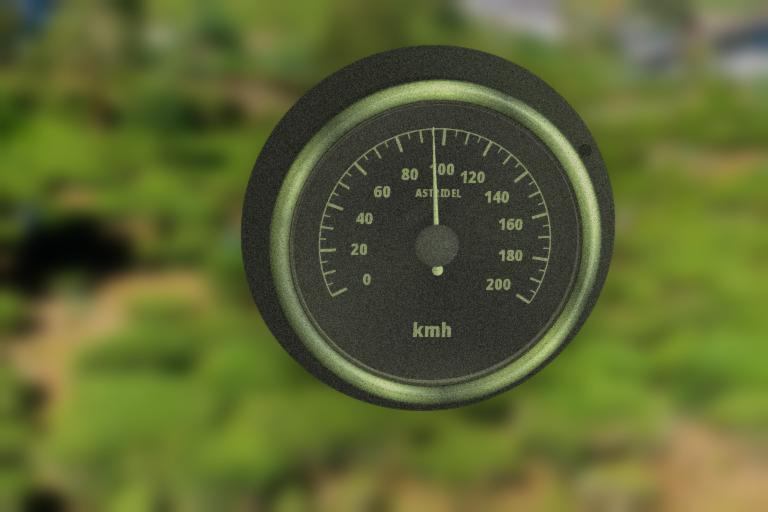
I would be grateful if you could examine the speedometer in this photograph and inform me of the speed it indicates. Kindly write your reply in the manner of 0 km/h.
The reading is 95 km/h
